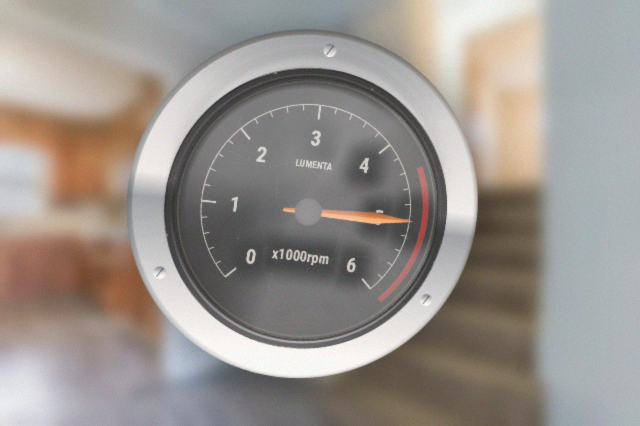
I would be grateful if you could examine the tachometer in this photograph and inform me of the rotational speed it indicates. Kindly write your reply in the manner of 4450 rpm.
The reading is 5000 rpm
